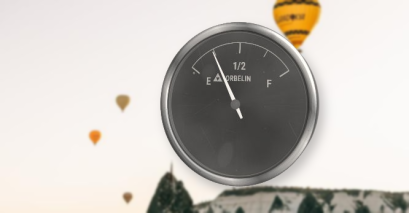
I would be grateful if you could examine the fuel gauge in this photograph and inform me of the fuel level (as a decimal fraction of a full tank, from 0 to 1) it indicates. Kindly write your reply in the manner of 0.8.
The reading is 0.25
